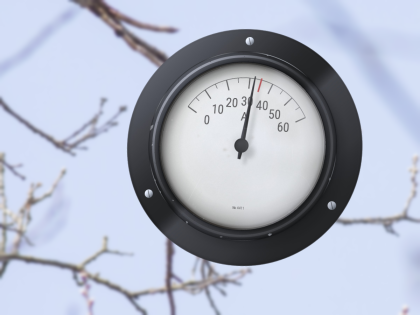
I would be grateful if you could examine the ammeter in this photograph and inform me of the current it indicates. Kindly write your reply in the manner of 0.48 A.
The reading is 32.5 A
